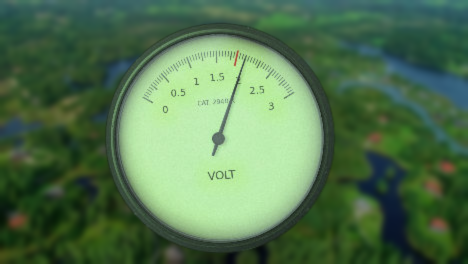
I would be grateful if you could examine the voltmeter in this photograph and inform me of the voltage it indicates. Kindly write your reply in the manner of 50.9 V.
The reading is 2 V
